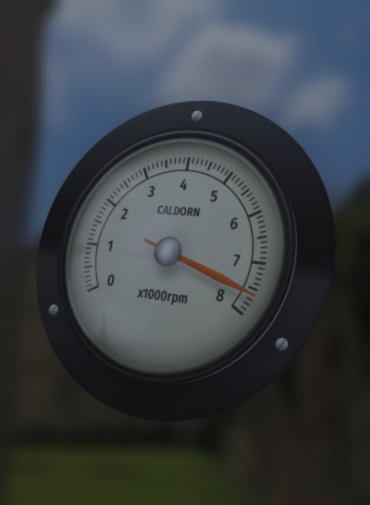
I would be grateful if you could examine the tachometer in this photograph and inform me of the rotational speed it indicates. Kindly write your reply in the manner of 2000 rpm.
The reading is 7600 rpm
